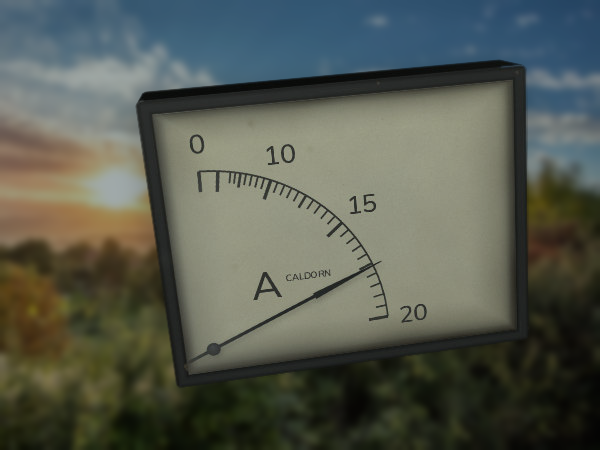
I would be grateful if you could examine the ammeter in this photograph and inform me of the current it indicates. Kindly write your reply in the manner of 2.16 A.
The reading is 17.5 A
